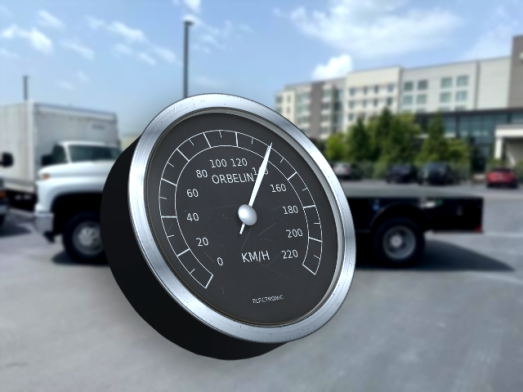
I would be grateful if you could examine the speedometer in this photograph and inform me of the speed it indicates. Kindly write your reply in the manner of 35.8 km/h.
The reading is 140 km/h
